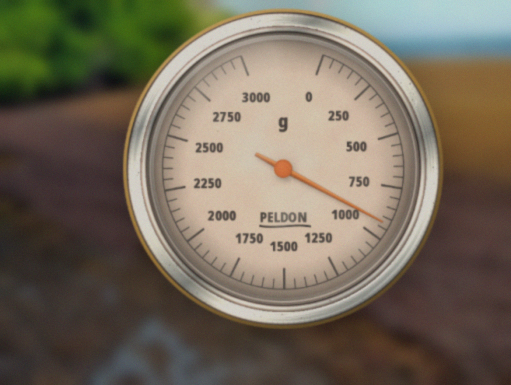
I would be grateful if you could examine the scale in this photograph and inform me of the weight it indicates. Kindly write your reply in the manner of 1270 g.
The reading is 925 g
